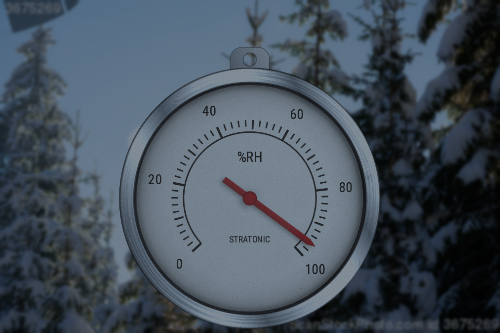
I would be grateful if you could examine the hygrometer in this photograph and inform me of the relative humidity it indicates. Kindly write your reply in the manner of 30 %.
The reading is 96 %
